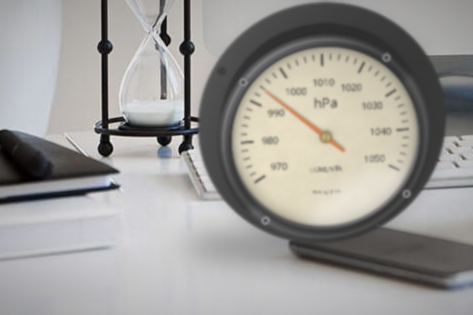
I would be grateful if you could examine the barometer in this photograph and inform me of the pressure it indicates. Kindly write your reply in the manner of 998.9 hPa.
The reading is 994 hPa
